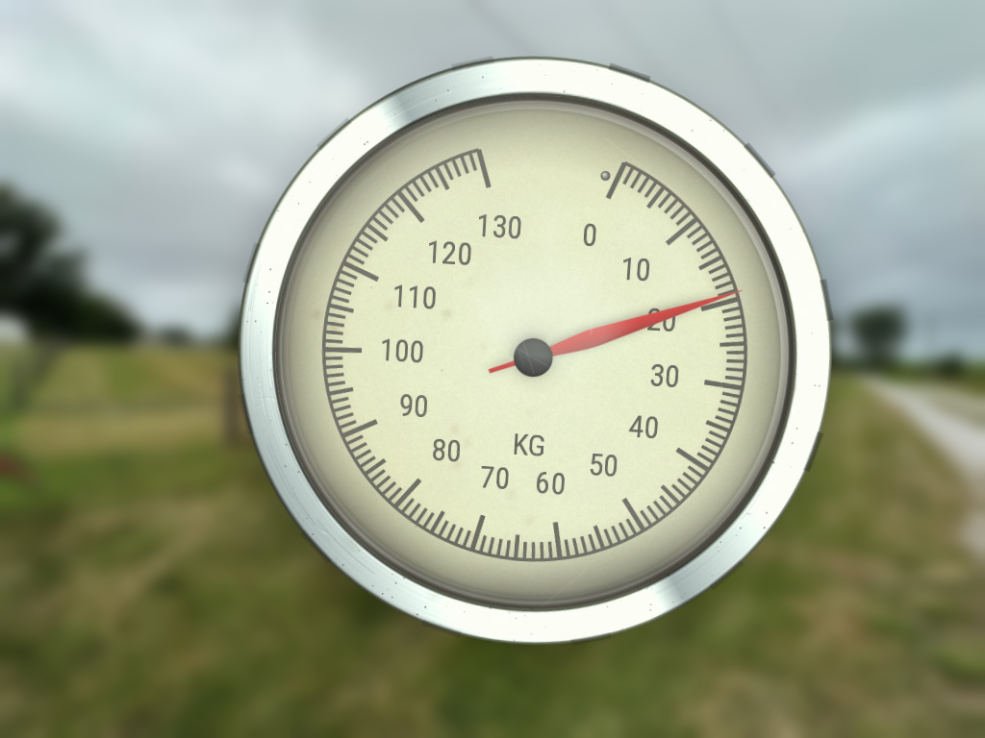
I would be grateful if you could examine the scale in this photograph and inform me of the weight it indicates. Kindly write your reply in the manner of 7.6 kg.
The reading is 19 kg
